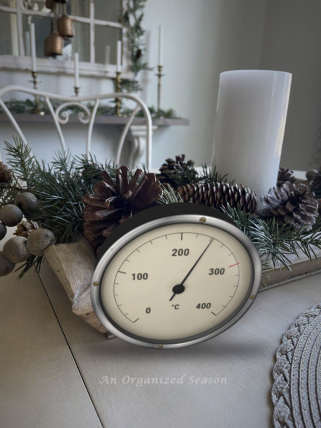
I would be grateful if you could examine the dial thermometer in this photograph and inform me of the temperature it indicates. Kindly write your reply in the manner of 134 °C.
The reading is 240 °C
